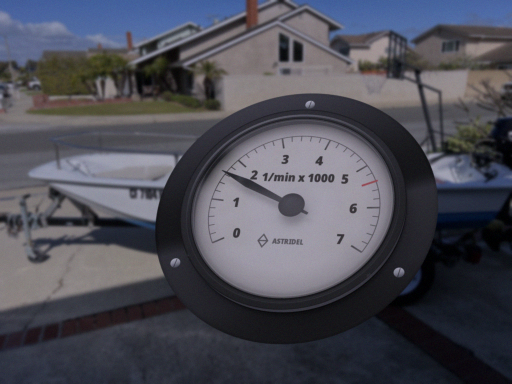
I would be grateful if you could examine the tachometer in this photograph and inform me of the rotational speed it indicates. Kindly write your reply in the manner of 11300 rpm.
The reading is 1600 rpm
